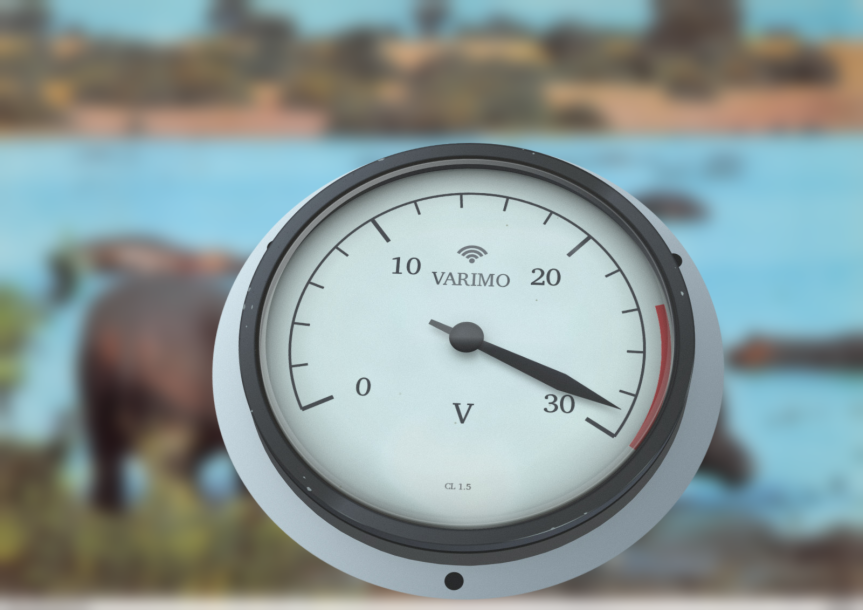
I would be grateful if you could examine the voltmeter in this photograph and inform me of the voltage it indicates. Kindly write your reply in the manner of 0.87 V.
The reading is 29 V
